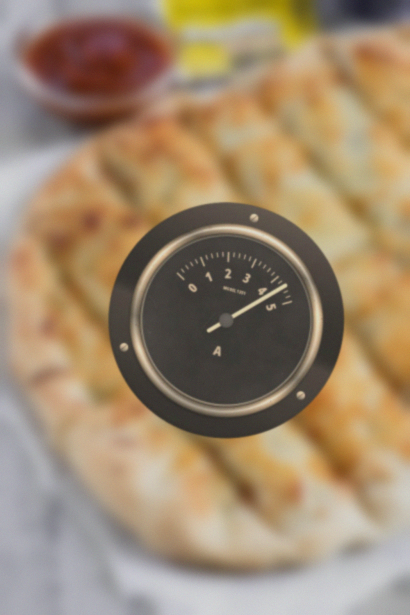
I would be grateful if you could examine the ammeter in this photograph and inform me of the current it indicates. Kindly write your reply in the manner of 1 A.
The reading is 4.4 A
